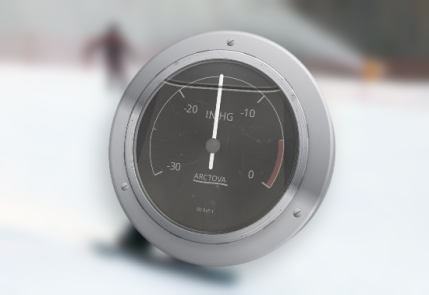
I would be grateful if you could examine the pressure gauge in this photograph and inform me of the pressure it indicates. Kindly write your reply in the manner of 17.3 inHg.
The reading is -15 inHg
